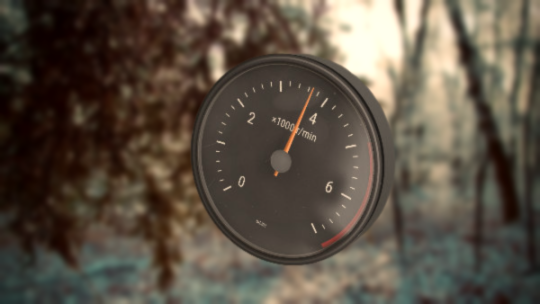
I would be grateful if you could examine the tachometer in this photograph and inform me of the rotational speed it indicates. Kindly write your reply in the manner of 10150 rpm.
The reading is 3700 rpm
